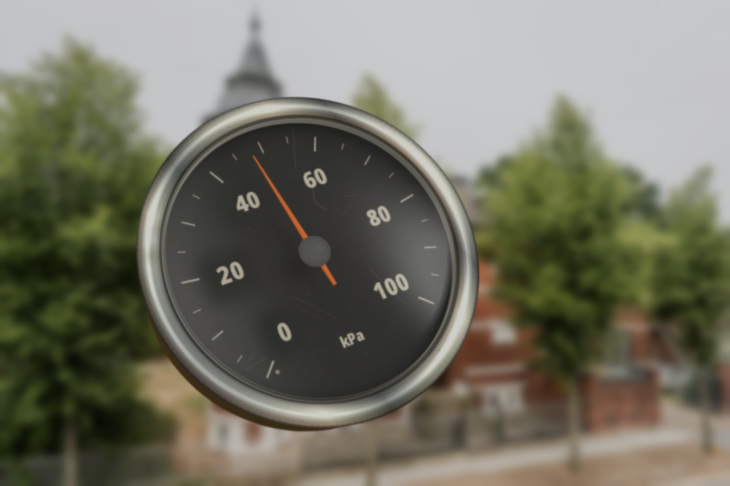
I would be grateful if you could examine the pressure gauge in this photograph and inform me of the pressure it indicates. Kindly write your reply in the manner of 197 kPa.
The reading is 47.5 kPa
